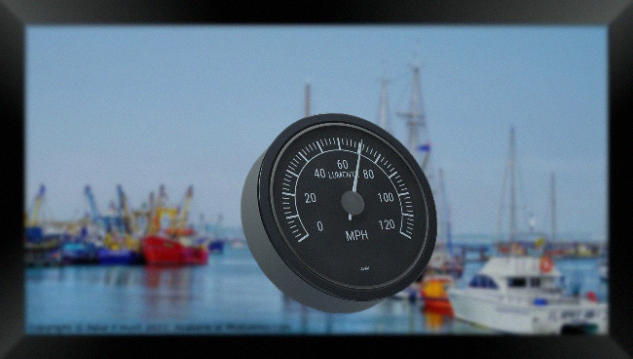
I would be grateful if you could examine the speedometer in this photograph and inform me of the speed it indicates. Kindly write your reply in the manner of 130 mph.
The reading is 70 mph
